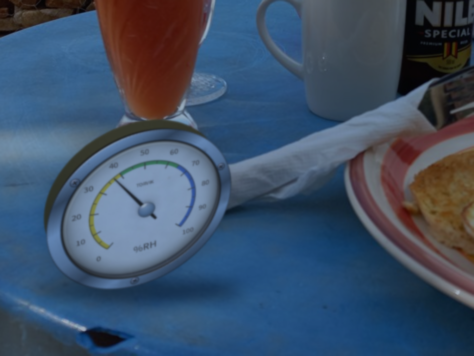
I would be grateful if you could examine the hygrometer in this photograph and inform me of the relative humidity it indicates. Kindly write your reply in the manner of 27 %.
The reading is 37.5 %
